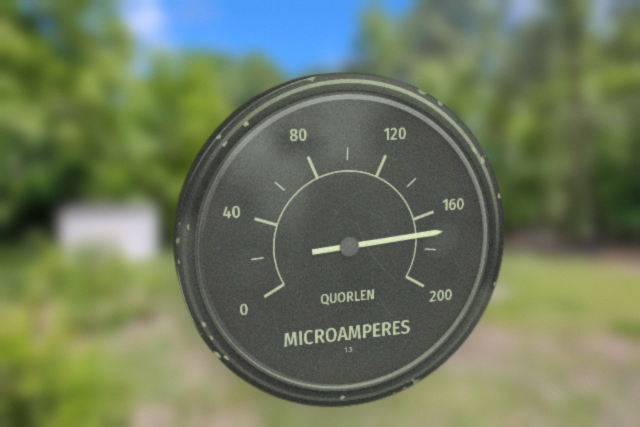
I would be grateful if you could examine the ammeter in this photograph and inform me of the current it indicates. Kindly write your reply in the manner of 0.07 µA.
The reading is 170 µA
